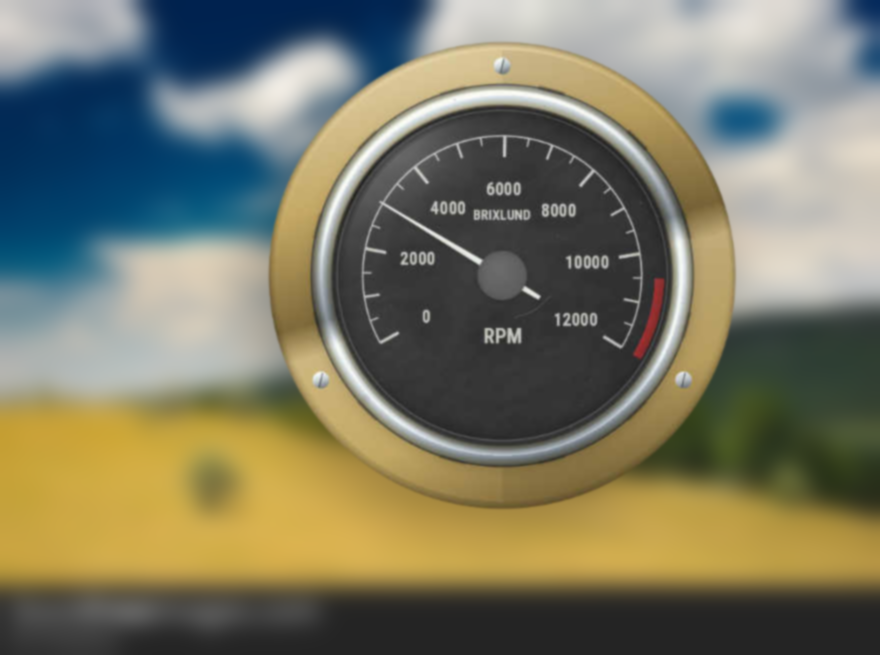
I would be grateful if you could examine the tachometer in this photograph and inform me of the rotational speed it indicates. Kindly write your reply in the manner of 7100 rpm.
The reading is 3000 rpm
